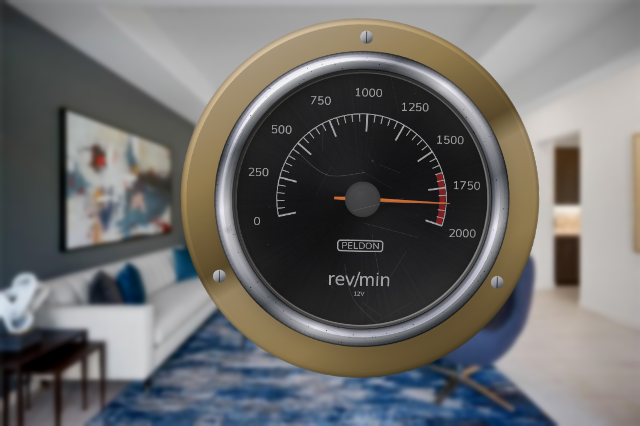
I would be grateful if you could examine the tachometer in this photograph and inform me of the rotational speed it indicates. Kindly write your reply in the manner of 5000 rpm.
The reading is 1850 rpm
